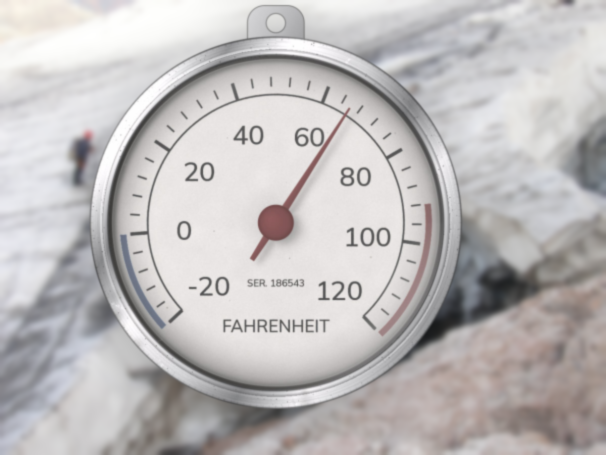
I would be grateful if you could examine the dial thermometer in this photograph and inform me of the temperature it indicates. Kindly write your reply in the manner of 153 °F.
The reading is 66 °F
